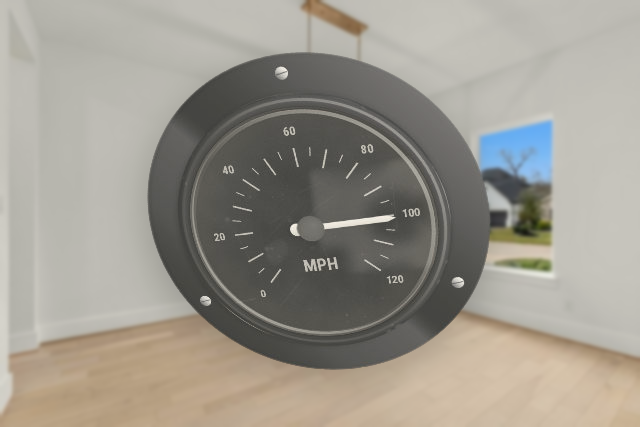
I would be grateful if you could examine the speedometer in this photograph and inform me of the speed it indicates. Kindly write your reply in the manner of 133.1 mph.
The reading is 100 mph
